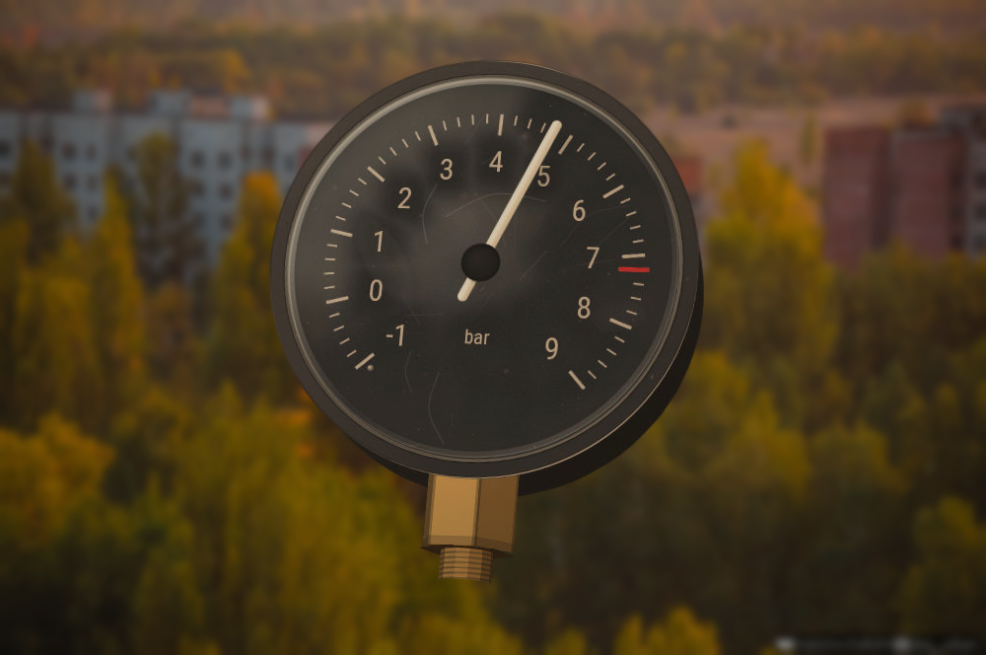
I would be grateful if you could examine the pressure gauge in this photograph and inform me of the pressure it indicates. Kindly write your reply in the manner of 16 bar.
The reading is 4.8 bar
